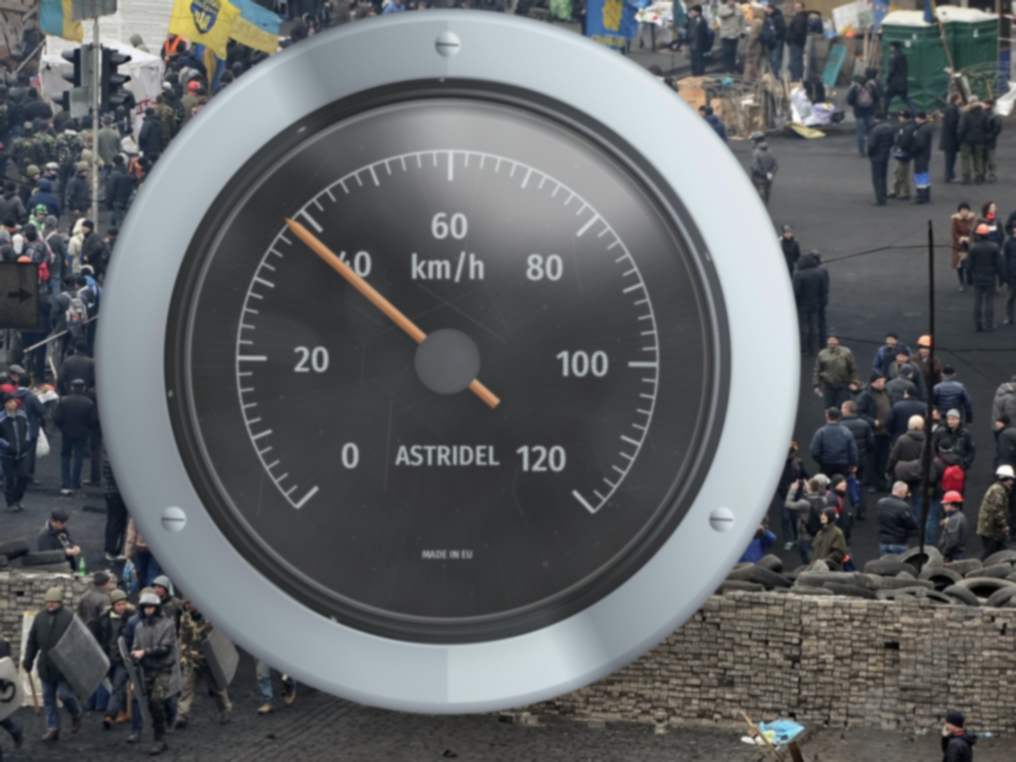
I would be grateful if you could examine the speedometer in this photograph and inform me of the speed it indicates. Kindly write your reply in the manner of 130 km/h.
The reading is 38 km/h
